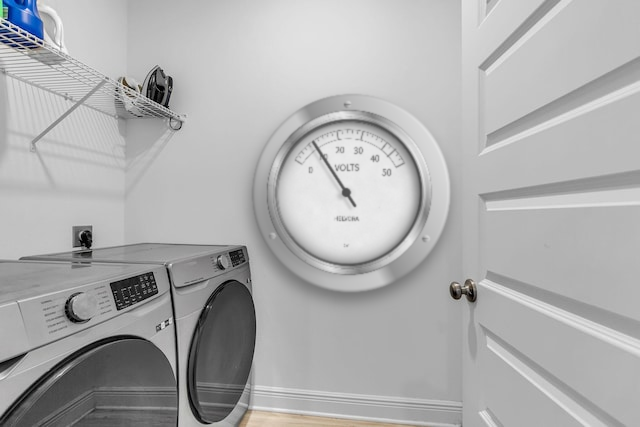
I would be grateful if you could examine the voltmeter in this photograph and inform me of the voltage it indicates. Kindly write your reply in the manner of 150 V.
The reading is 10 V
